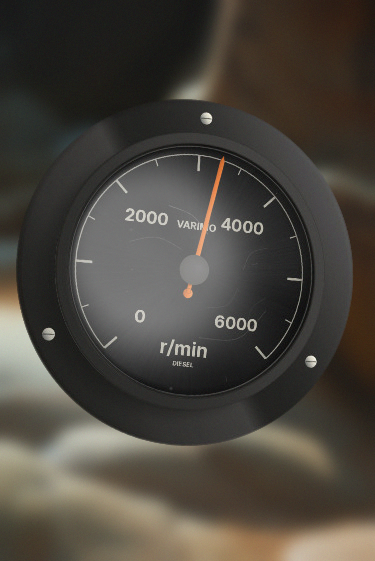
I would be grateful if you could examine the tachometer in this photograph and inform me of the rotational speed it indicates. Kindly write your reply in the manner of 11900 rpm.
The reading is 3250 rpm
